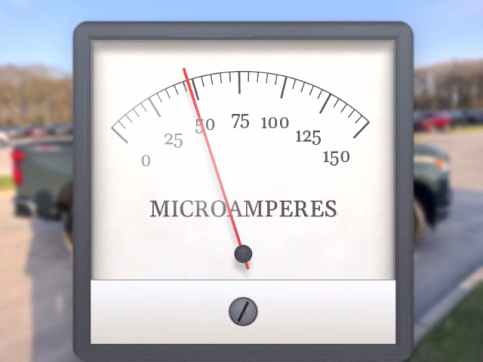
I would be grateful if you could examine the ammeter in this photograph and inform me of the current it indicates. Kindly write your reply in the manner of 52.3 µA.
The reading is 47.5 µA
